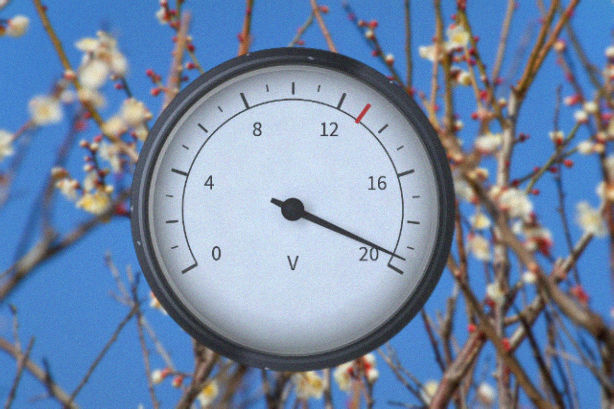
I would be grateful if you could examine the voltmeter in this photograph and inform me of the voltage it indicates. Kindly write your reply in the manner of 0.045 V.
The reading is 19.5 V
